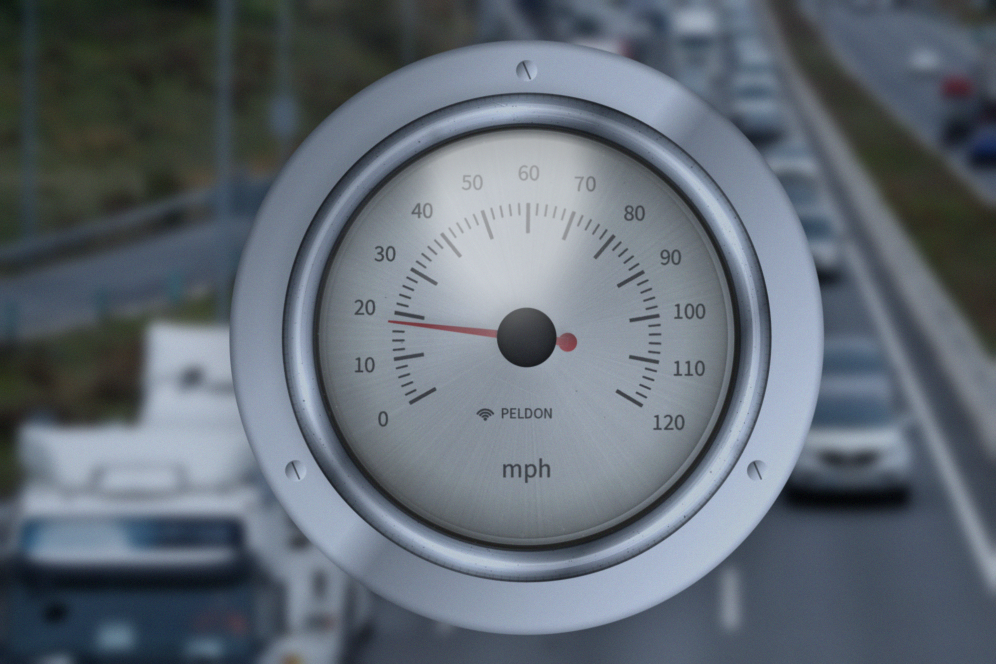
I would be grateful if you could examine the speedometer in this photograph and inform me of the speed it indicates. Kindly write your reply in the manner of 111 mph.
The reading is 18 mph
